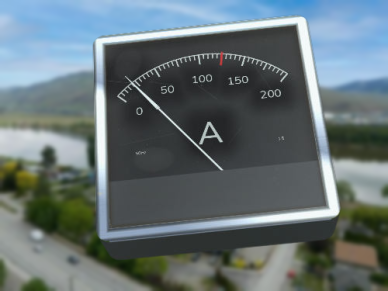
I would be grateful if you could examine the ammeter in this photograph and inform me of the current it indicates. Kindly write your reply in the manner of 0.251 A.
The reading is 20 A
